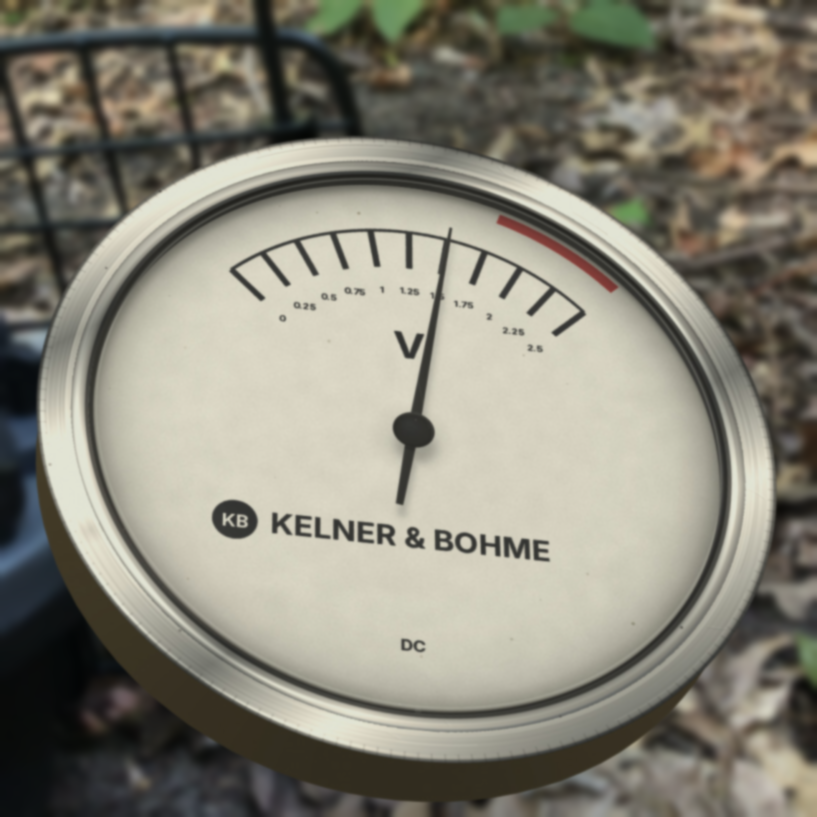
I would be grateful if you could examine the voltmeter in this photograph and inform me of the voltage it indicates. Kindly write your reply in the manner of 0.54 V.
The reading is 1.5 V
